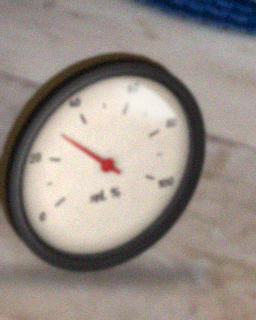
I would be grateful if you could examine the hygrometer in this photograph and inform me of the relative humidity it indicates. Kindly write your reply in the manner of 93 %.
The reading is 30 %
